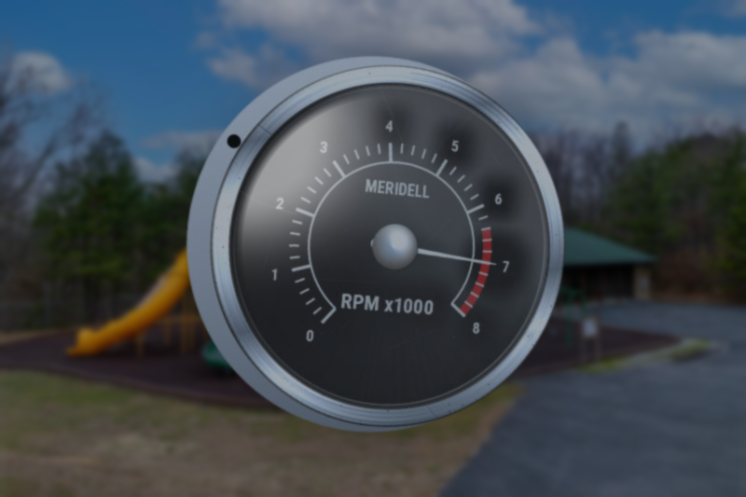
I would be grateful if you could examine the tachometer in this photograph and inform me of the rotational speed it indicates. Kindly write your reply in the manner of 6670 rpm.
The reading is 7000 rpm
